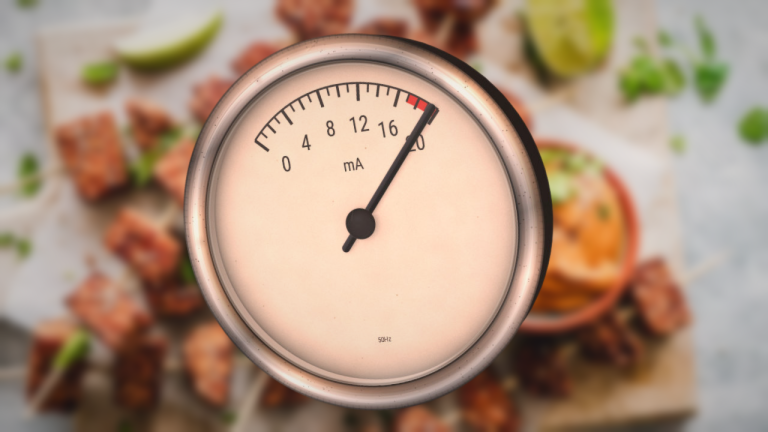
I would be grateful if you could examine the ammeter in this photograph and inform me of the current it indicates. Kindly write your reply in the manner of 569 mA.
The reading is 19.5 mA
